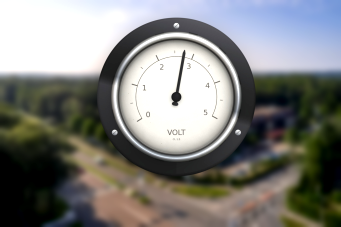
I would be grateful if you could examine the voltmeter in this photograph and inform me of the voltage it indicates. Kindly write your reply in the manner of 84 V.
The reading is 2.75 V
